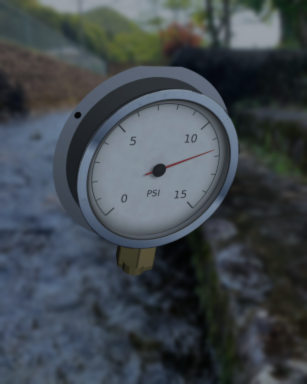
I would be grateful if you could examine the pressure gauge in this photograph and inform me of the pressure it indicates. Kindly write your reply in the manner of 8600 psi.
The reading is 11.5 psi
